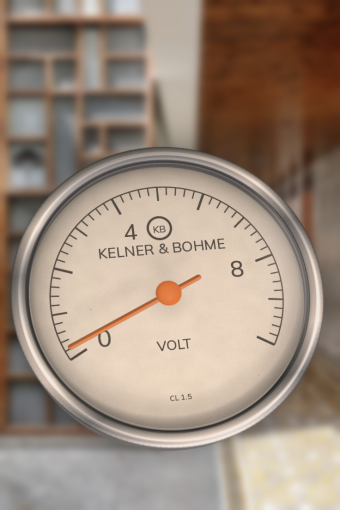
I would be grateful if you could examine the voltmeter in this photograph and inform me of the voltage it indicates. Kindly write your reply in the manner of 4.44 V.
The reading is 0.2 V
